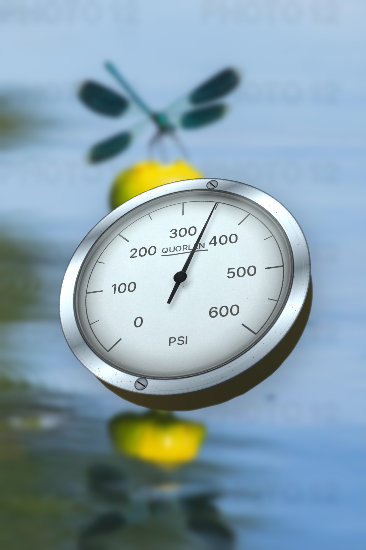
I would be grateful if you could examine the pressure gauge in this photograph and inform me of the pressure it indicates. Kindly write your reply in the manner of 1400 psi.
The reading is 350 psi
